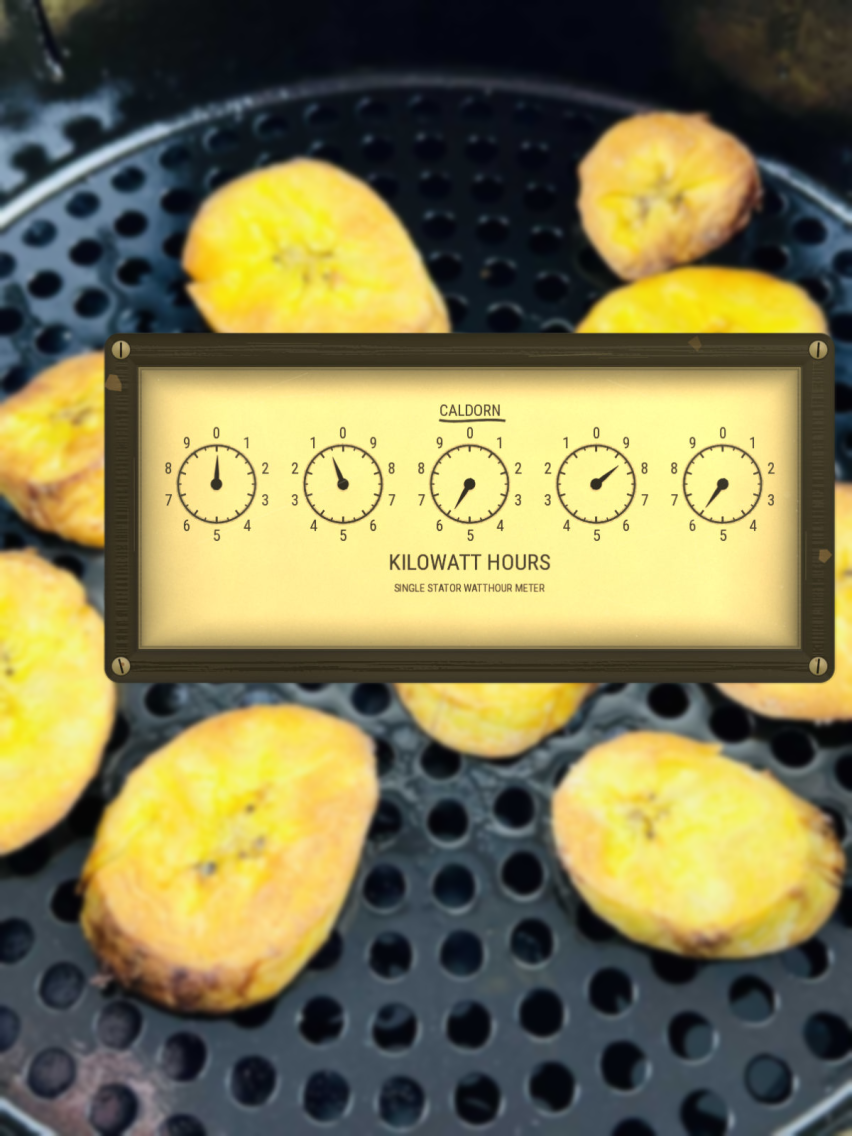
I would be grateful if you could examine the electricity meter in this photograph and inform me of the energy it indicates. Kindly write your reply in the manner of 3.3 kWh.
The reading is 586 kWh
